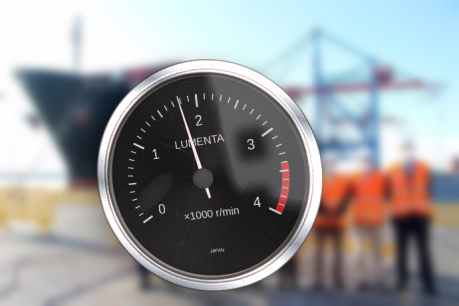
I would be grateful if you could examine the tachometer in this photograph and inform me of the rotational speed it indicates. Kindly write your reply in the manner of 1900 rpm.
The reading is 1800 rpm
